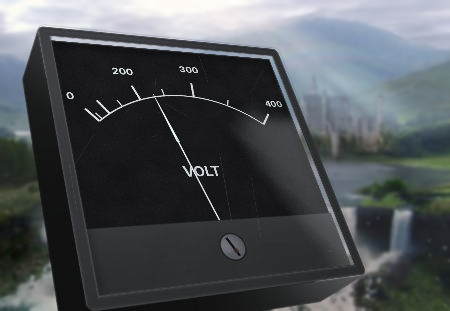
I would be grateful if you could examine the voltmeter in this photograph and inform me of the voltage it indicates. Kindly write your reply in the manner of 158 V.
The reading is 225 V
